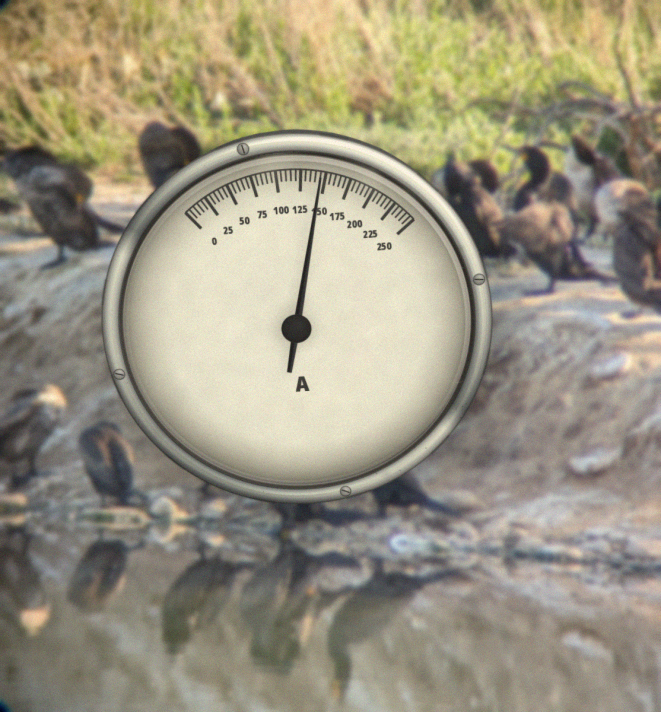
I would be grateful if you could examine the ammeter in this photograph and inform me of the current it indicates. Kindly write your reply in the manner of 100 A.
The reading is 145 A
